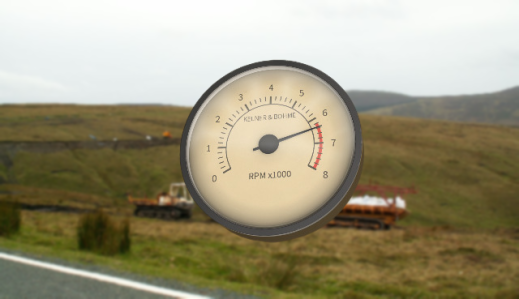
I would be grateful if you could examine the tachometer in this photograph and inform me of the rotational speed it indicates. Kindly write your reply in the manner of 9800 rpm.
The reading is 6400 rpm
